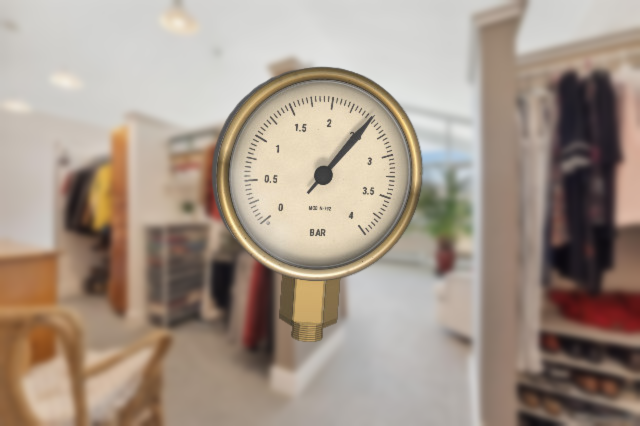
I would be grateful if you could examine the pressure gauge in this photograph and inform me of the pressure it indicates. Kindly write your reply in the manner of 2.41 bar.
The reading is 2.5 bar
